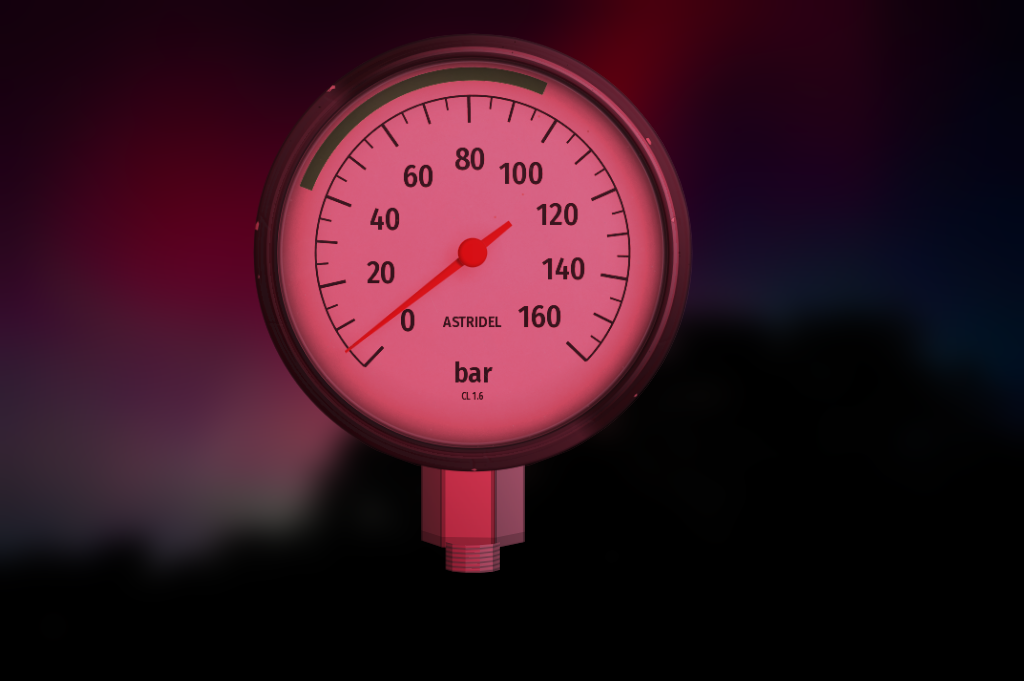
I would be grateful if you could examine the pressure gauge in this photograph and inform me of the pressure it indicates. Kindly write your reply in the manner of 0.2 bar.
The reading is 5 bar
